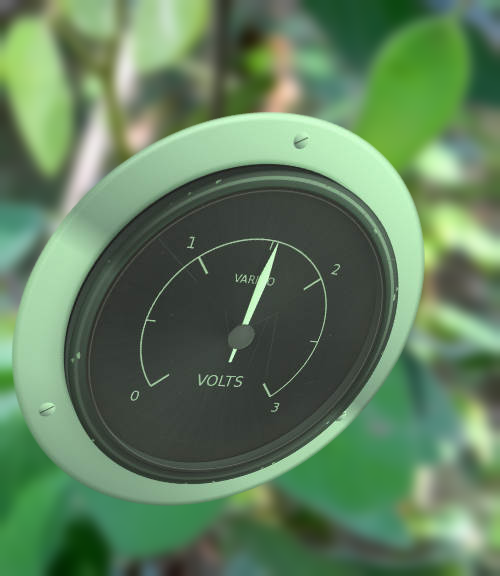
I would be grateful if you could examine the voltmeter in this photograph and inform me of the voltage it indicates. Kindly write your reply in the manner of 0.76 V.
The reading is 1.5 V
